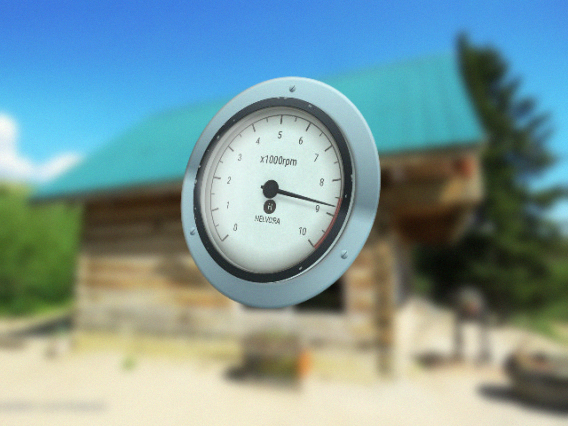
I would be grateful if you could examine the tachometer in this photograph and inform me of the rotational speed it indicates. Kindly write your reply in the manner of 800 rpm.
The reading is 8750 rpm
